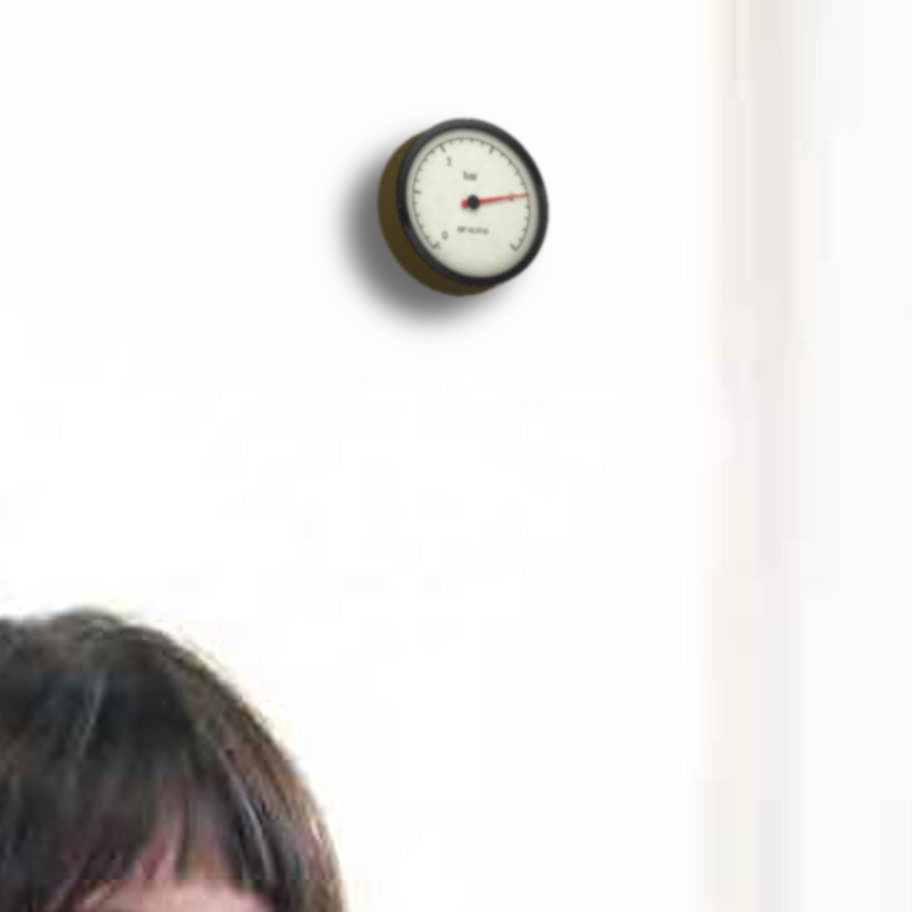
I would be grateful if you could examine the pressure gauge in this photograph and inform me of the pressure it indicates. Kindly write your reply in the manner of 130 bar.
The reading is 2 bar
